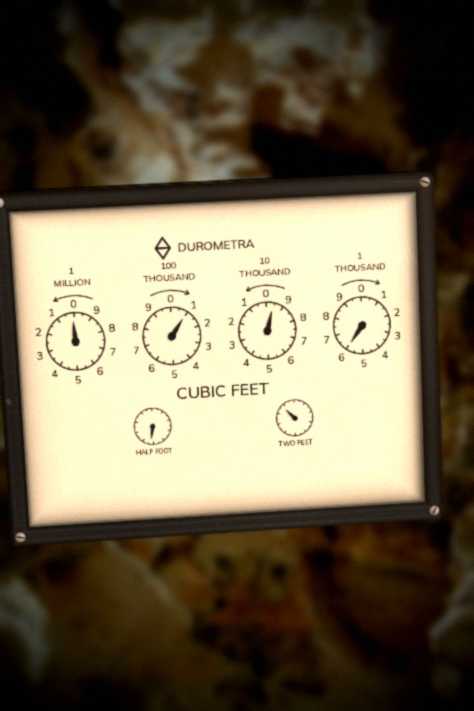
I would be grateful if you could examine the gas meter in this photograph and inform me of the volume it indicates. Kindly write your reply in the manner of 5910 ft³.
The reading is 9600 ft³
